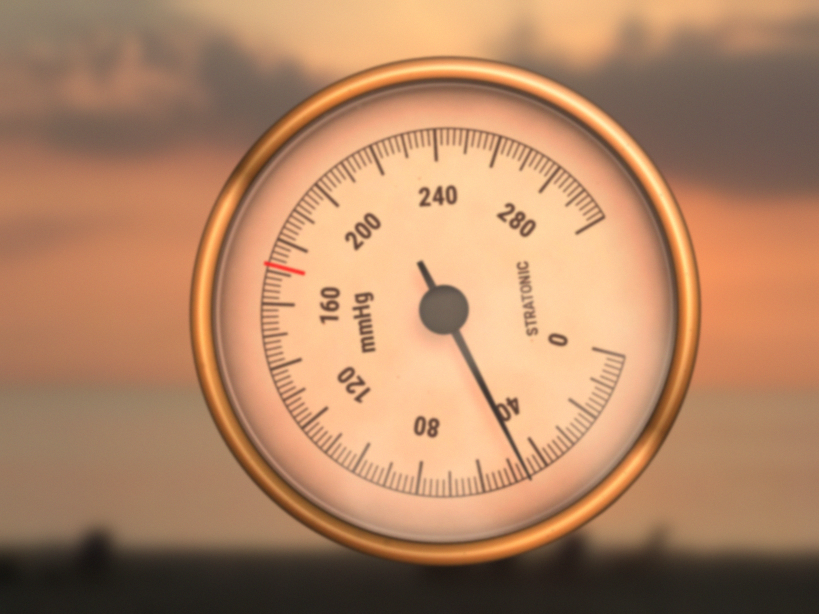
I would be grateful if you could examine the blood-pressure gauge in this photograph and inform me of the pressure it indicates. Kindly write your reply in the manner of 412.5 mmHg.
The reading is 46 mmHg
